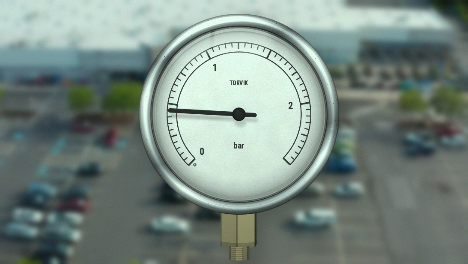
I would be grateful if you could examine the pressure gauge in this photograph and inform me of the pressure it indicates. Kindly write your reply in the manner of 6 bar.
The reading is 0.45 bar
